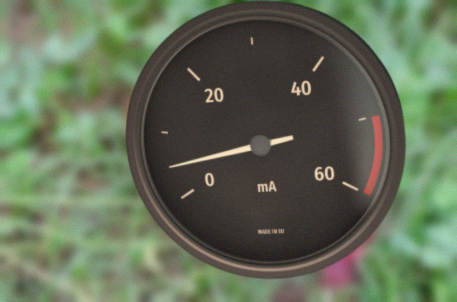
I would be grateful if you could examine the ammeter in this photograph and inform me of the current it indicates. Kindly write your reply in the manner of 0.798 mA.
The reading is 5 mA
